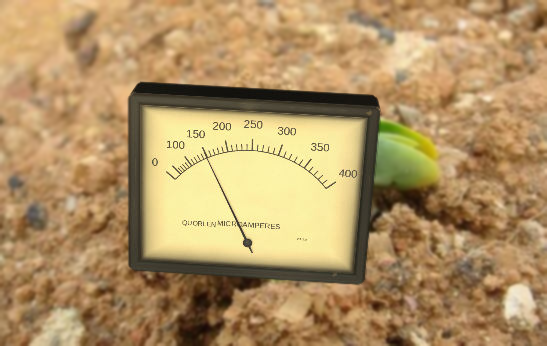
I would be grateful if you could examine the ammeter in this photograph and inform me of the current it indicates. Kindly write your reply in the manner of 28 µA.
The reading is 150 µA
